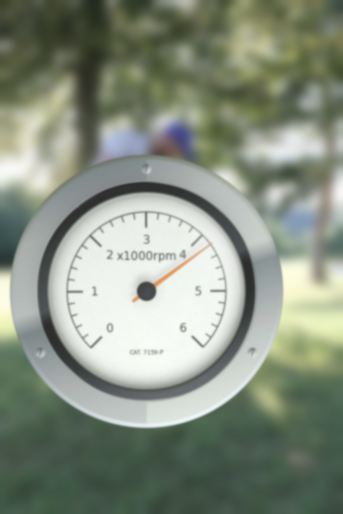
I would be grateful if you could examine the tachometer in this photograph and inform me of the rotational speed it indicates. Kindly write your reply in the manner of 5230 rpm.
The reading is 4200 rpm
